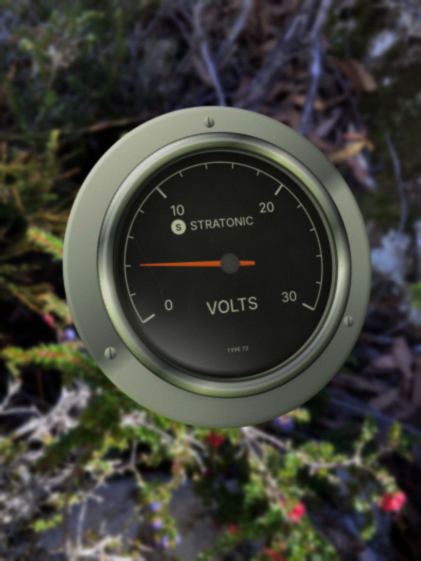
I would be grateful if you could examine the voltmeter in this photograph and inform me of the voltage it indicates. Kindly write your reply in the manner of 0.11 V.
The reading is 4 V
